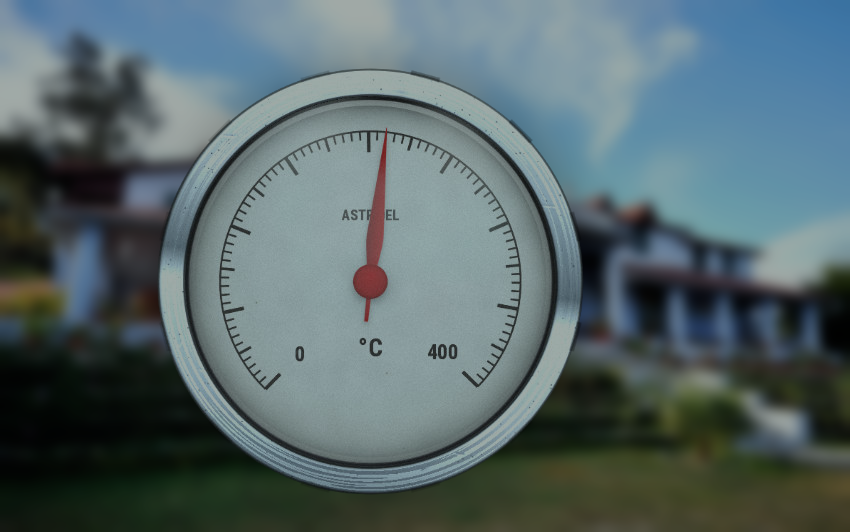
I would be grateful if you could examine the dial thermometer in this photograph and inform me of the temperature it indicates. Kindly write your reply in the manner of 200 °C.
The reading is 210 °C
